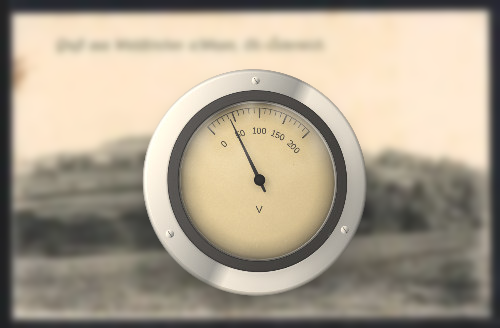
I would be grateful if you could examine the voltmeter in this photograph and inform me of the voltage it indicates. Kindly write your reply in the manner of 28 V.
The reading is 40 V
